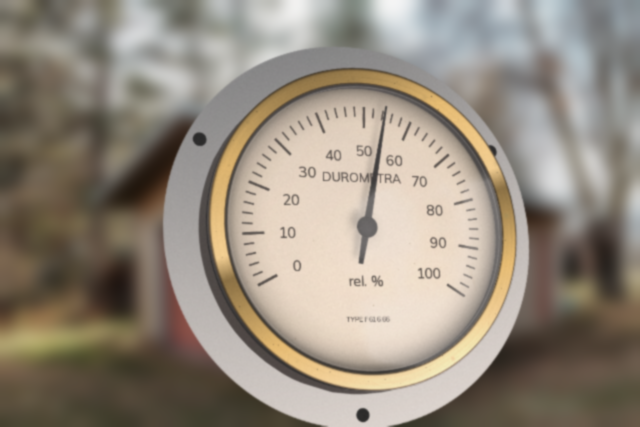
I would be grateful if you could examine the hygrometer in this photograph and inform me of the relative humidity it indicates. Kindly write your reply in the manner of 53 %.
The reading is 54 %
